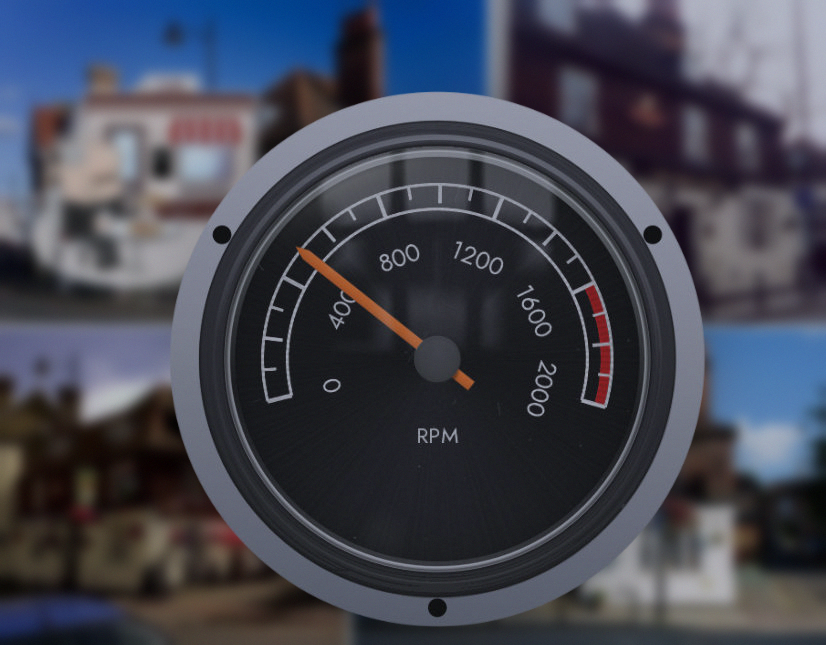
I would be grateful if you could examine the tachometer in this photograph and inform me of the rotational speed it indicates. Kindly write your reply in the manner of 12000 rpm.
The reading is 500 rpm
